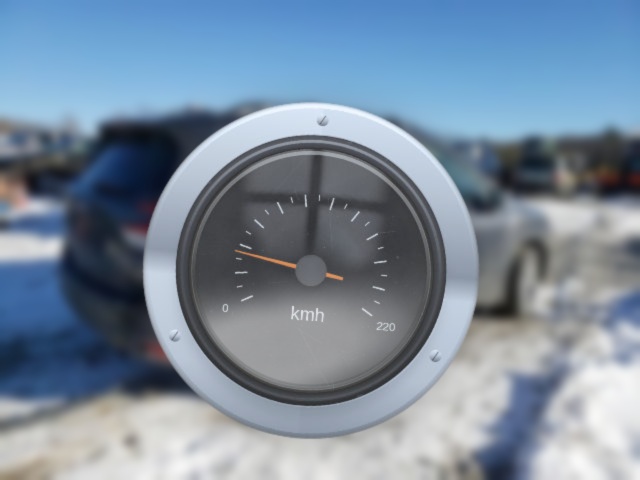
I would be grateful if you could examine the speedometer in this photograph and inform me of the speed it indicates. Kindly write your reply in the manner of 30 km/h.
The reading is 35 km/h
